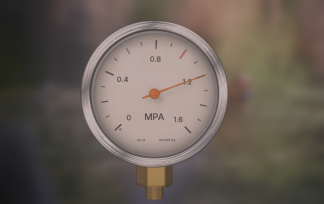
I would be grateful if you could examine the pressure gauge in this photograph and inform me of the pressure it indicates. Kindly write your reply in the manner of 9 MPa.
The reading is 1.2 MPa
